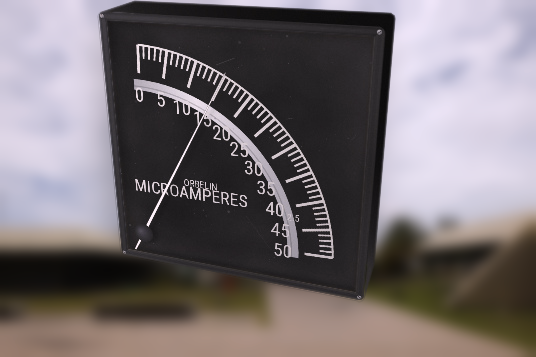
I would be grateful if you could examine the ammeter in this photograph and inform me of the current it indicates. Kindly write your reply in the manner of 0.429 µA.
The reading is 15 µA
